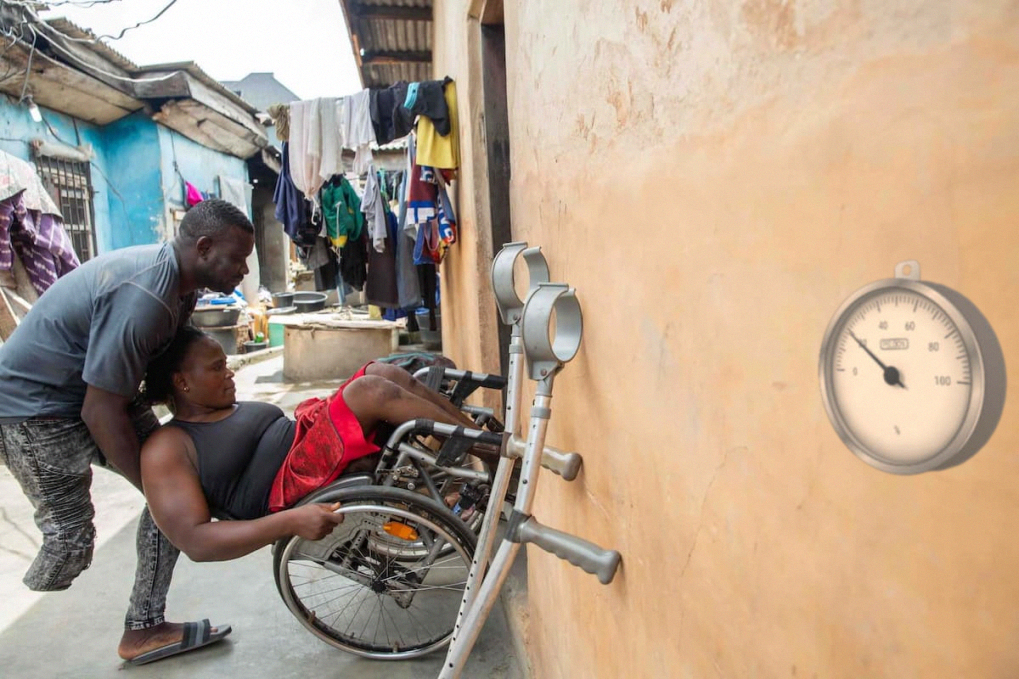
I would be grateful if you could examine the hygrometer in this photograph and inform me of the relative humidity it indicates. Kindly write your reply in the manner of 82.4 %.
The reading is 20 %
